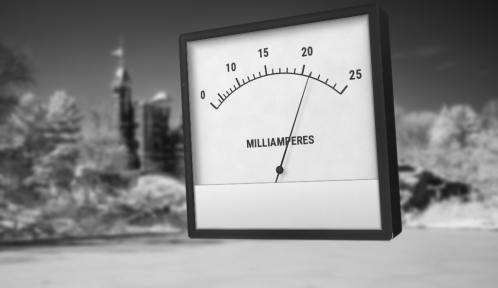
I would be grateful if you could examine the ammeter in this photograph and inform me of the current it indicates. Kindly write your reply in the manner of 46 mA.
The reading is 21 mA
